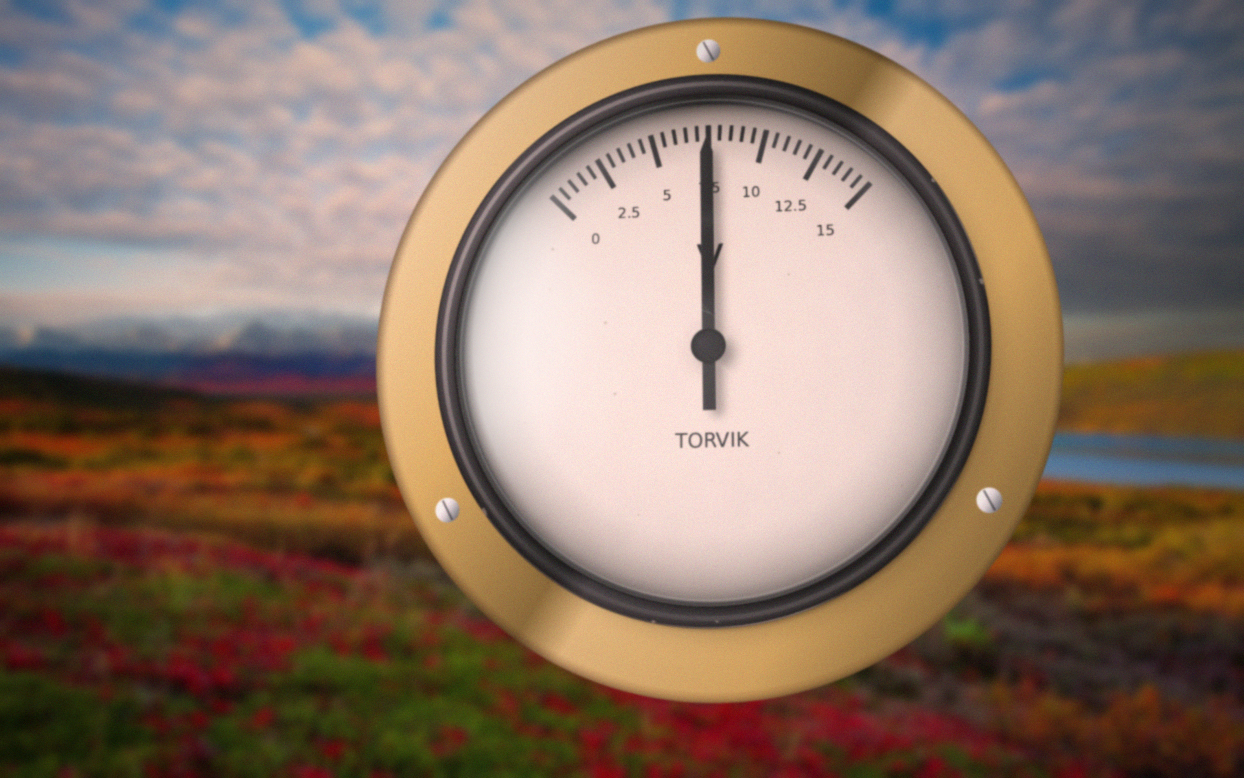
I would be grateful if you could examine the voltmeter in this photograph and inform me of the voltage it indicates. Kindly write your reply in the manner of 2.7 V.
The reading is 7.5 V
